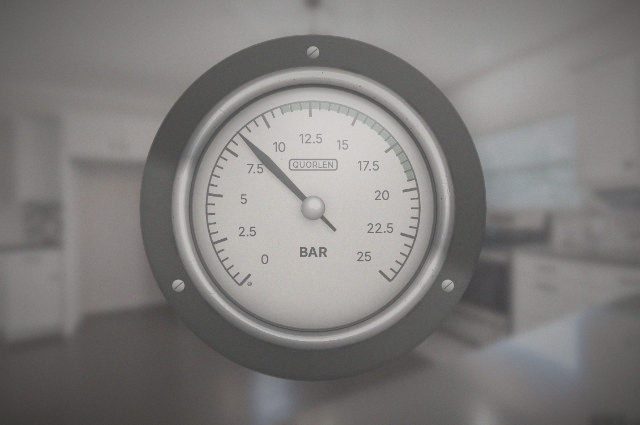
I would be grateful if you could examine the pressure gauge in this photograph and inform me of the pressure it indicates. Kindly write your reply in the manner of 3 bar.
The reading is 8.5 bar
